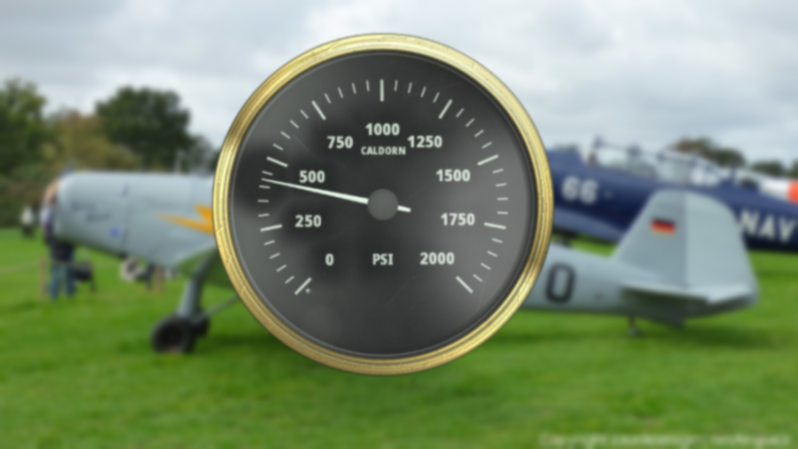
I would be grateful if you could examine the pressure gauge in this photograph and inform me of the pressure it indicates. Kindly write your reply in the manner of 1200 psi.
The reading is 425 psi
